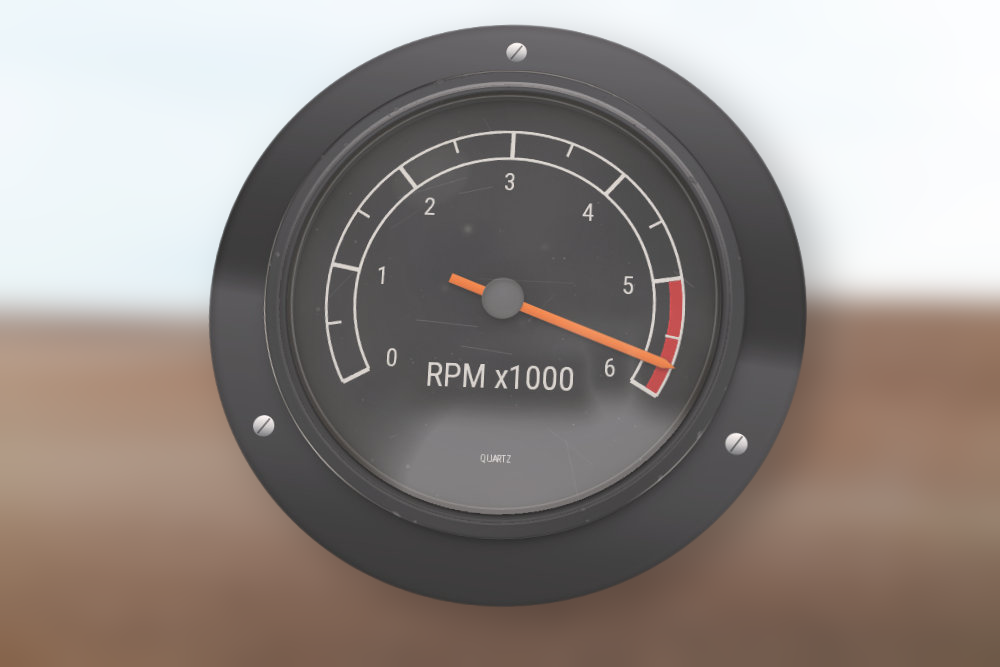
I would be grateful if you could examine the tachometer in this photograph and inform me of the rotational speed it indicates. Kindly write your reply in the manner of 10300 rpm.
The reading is 5750 rpm
